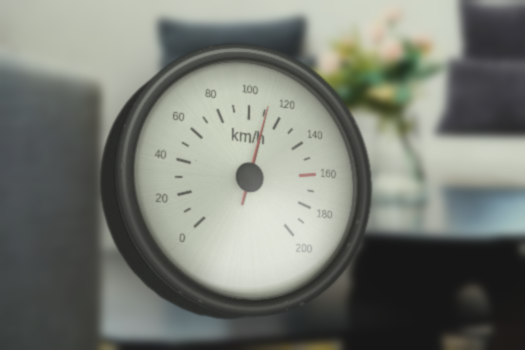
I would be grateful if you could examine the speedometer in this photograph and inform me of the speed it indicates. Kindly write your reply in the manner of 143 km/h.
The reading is 110 km/h
